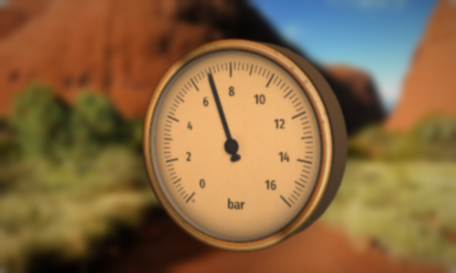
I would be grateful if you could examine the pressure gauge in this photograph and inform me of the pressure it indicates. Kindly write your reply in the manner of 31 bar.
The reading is 7 bar
